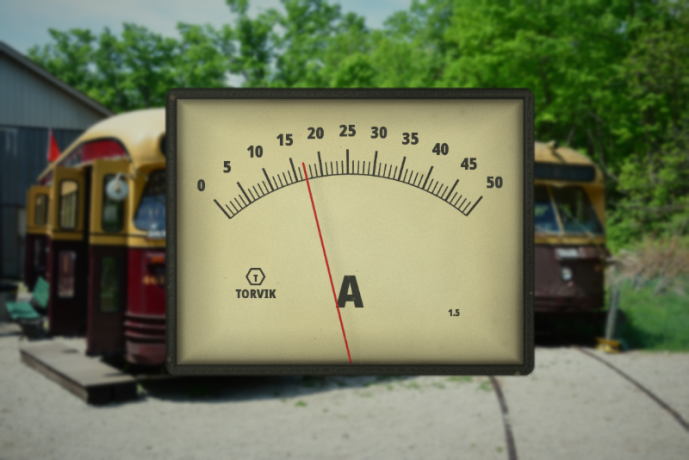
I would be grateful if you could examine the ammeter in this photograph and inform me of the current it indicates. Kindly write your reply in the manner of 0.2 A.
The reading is 17 A
